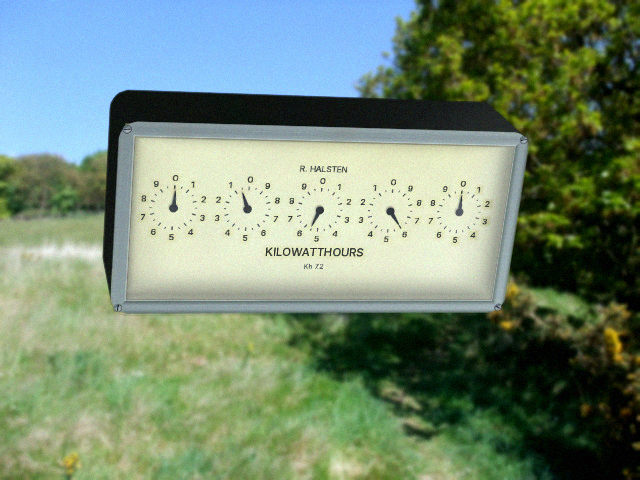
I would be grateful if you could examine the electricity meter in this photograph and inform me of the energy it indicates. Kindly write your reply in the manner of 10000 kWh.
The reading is 560 kWh
